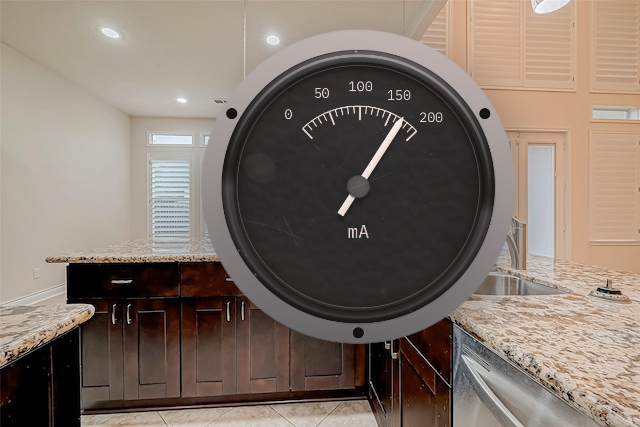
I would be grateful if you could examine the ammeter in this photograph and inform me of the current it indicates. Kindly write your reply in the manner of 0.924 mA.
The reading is 170 mA
